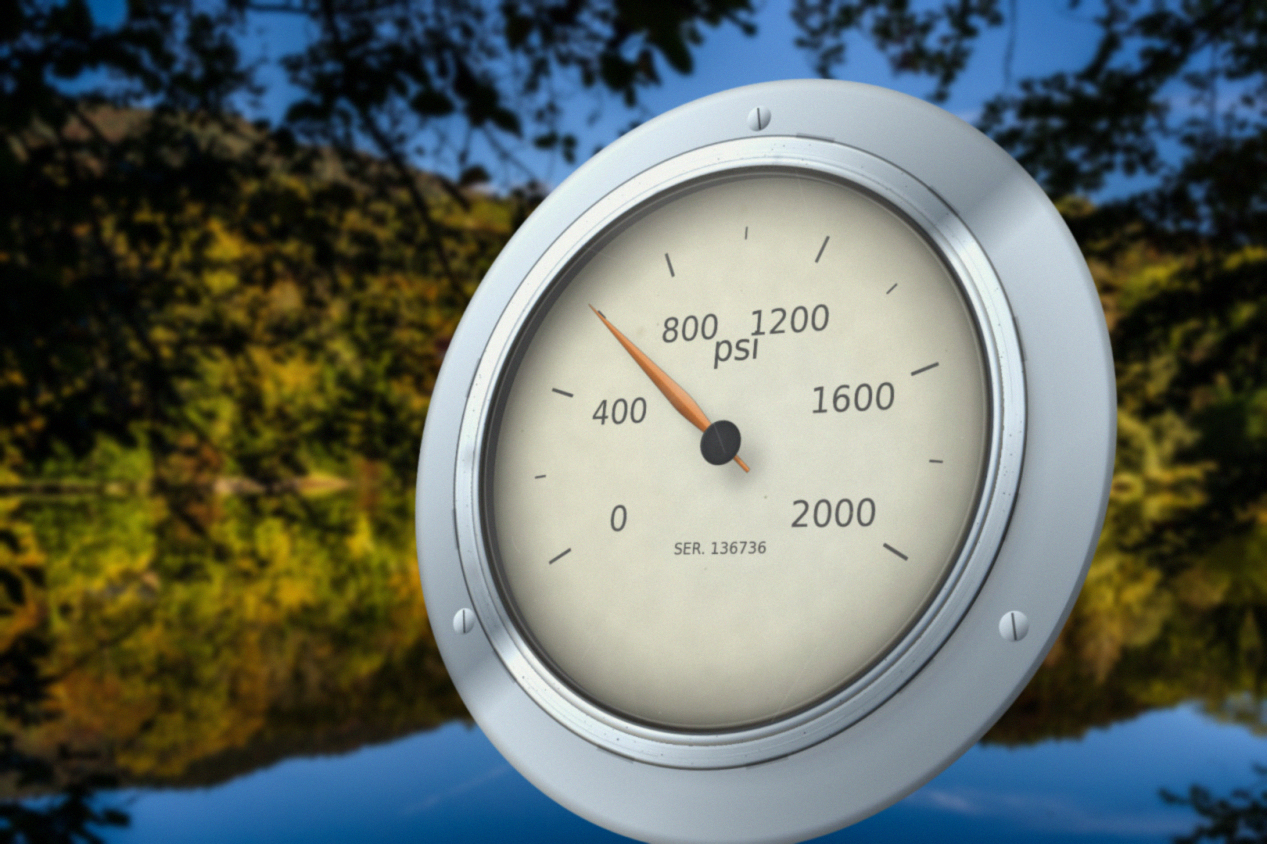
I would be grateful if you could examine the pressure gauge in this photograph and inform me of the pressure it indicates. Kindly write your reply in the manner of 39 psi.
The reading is 600 psi
